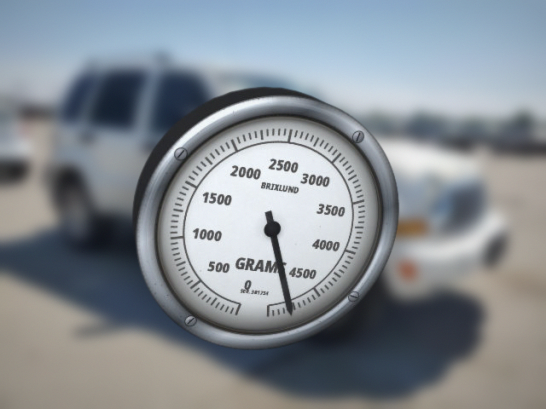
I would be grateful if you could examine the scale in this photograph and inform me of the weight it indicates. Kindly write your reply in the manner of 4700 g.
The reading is 4800 g
